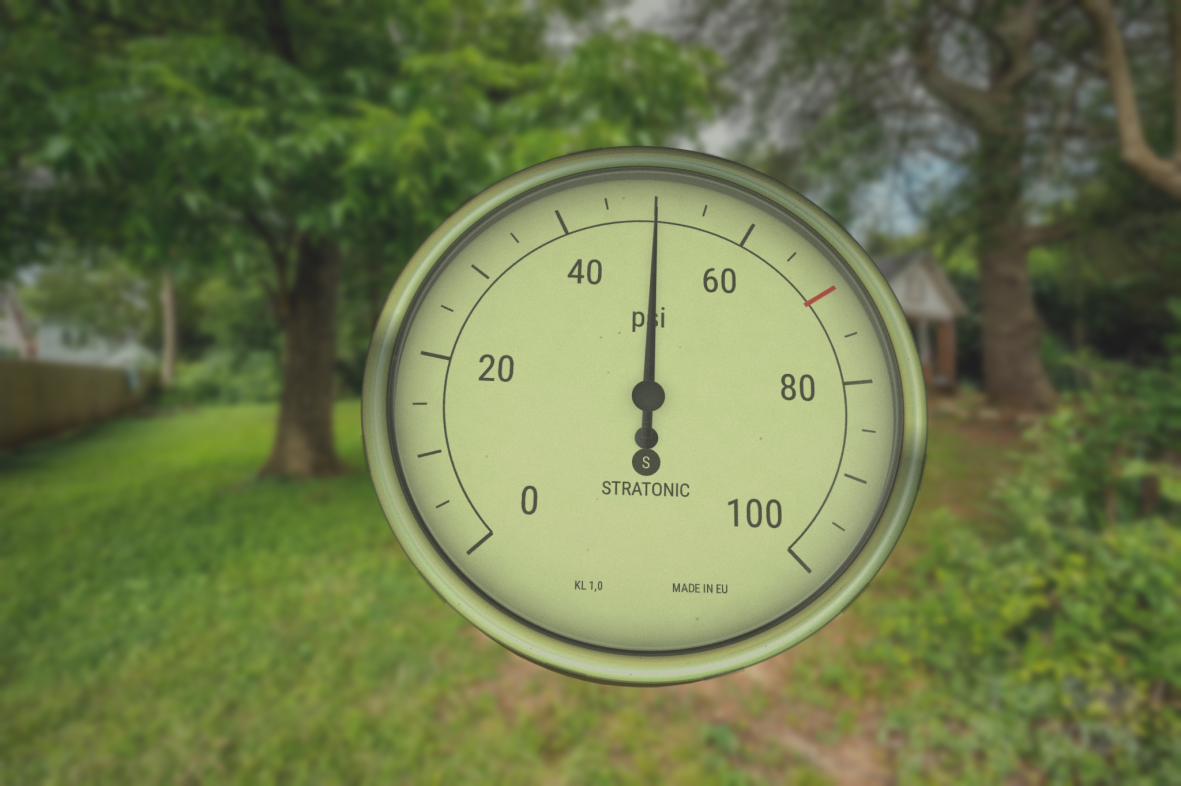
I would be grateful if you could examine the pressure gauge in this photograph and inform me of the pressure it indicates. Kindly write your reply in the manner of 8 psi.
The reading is 50 psi
